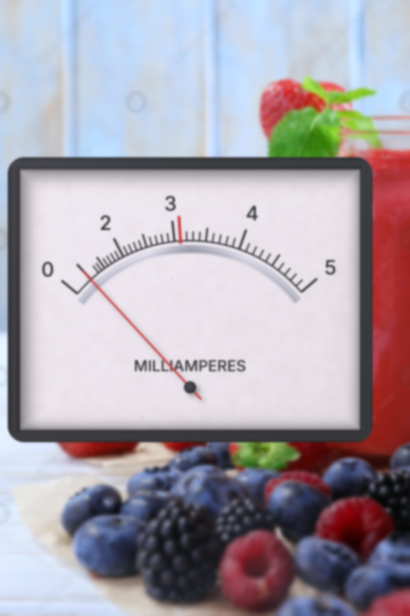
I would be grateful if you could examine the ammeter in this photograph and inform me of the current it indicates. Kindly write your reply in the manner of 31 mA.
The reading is 1 mA
